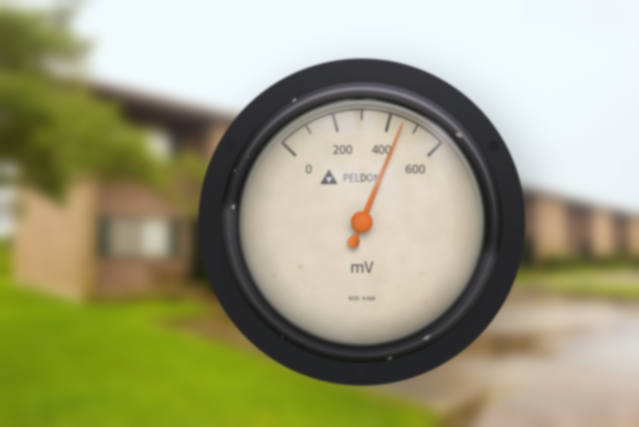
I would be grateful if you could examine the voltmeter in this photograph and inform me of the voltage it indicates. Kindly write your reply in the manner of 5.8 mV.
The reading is 450 mV
